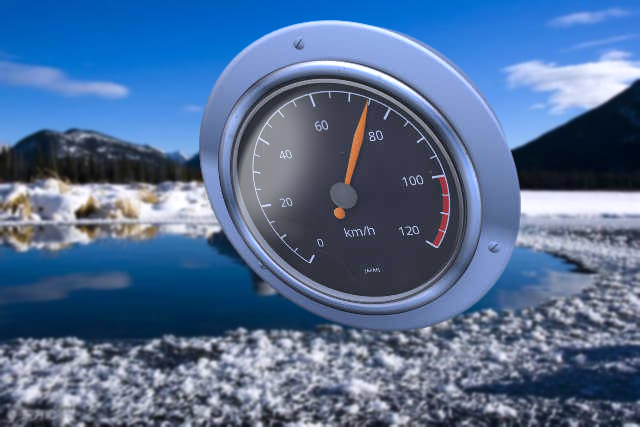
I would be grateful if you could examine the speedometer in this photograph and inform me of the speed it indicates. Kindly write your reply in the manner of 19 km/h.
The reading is 75 km/h
